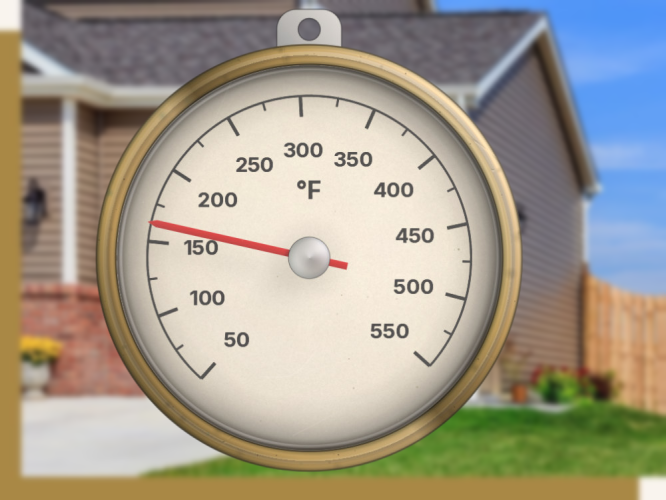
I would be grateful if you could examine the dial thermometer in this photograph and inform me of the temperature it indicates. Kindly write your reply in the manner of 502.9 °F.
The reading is 162.5 °F
